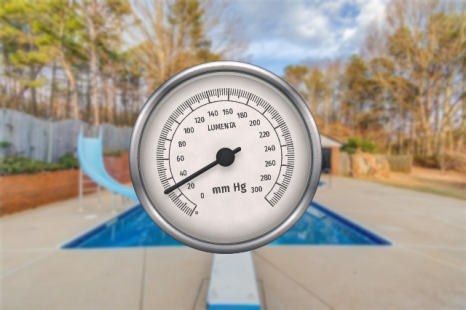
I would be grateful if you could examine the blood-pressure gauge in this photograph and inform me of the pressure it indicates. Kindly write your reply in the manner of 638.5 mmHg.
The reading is 30 mmHg
